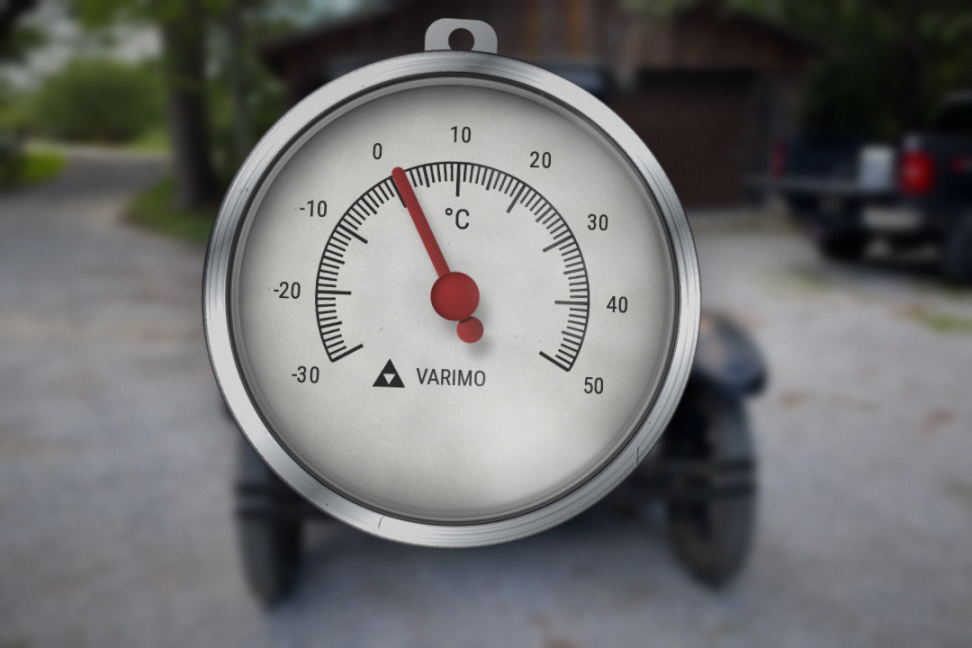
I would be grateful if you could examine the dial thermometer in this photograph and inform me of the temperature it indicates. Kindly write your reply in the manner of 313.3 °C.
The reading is 1 °C
